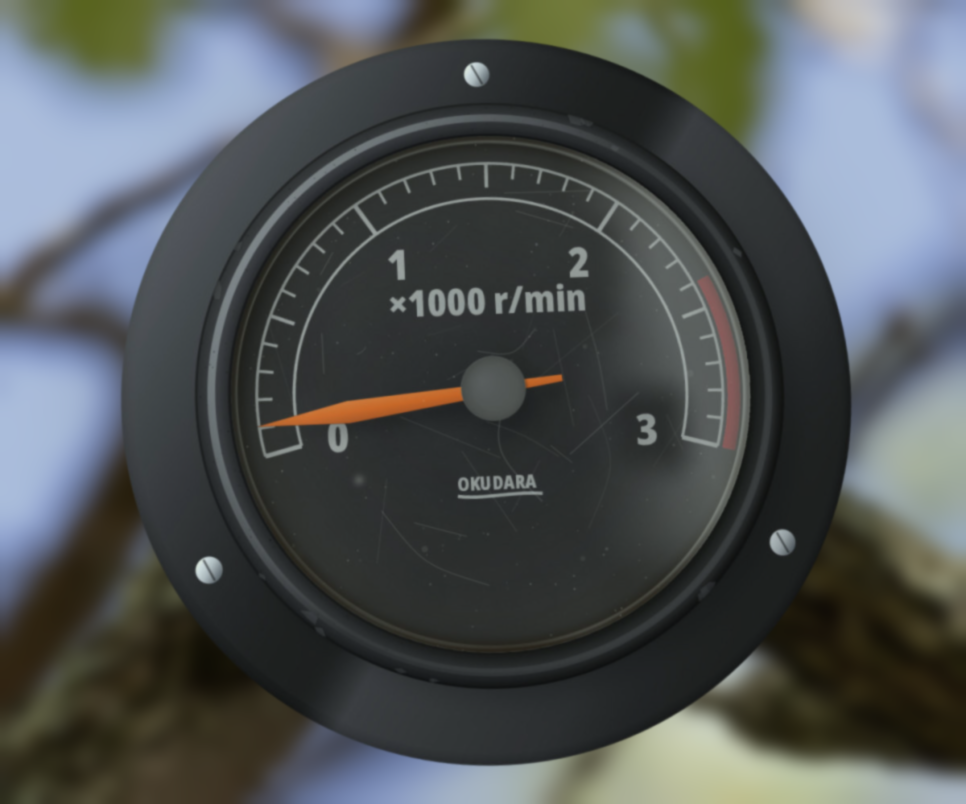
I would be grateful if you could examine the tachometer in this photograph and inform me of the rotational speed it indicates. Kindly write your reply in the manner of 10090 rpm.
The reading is 100 rpm
